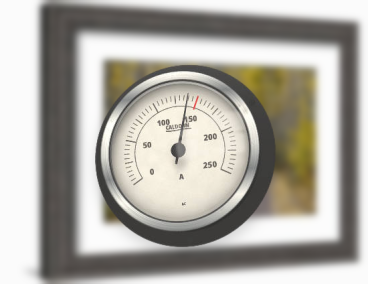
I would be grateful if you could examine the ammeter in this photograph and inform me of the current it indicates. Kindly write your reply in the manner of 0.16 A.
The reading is 140 A
